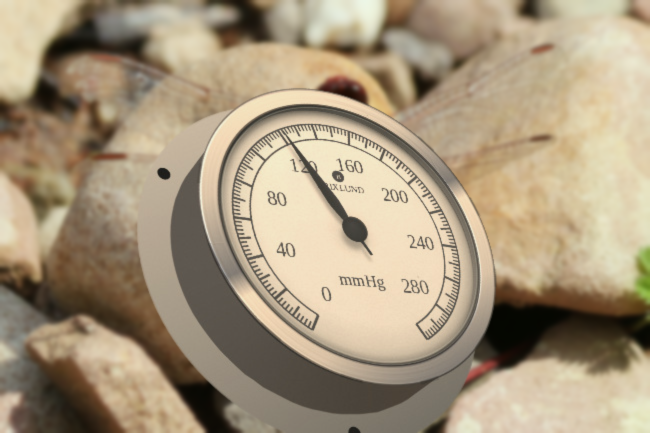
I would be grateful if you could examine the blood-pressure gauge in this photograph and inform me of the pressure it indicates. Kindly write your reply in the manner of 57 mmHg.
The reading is 120 mmHg
